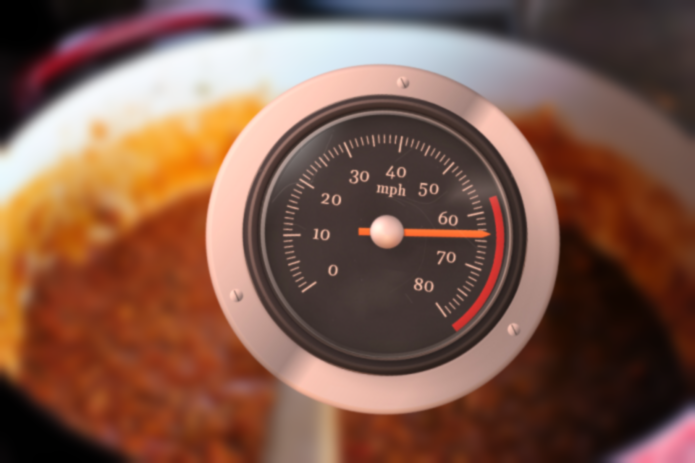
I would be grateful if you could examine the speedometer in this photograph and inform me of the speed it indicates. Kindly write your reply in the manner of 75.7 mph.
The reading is 64 mph
